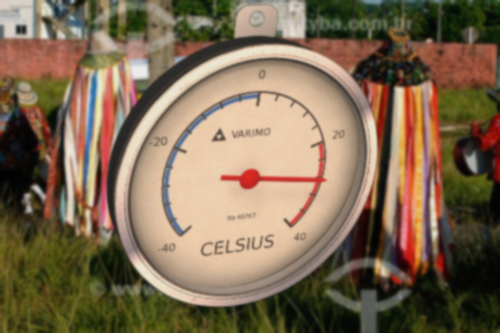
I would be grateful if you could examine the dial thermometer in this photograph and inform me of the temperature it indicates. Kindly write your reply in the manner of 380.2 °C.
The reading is 28 °C
